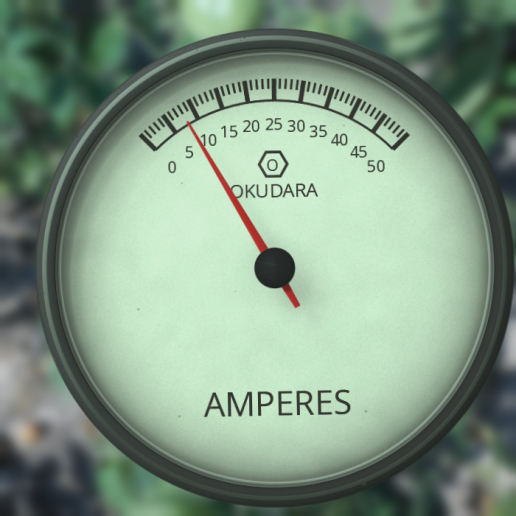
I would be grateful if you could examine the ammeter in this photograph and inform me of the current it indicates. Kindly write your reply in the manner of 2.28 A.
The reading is 8 A
